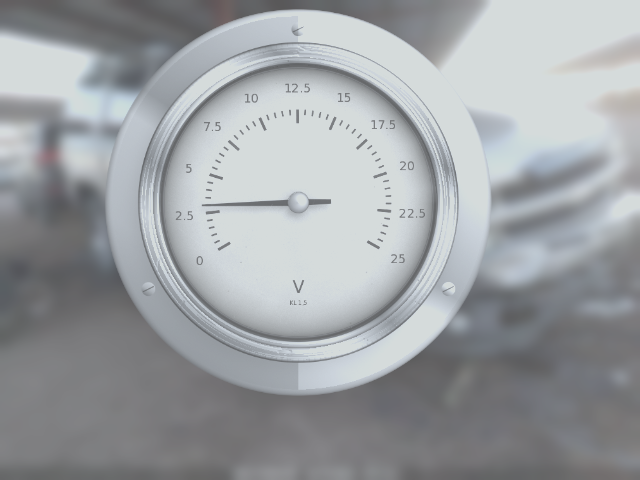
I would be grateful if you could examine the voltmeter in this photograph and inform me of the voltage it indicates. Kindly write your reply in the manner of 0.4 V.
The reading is 3 V
